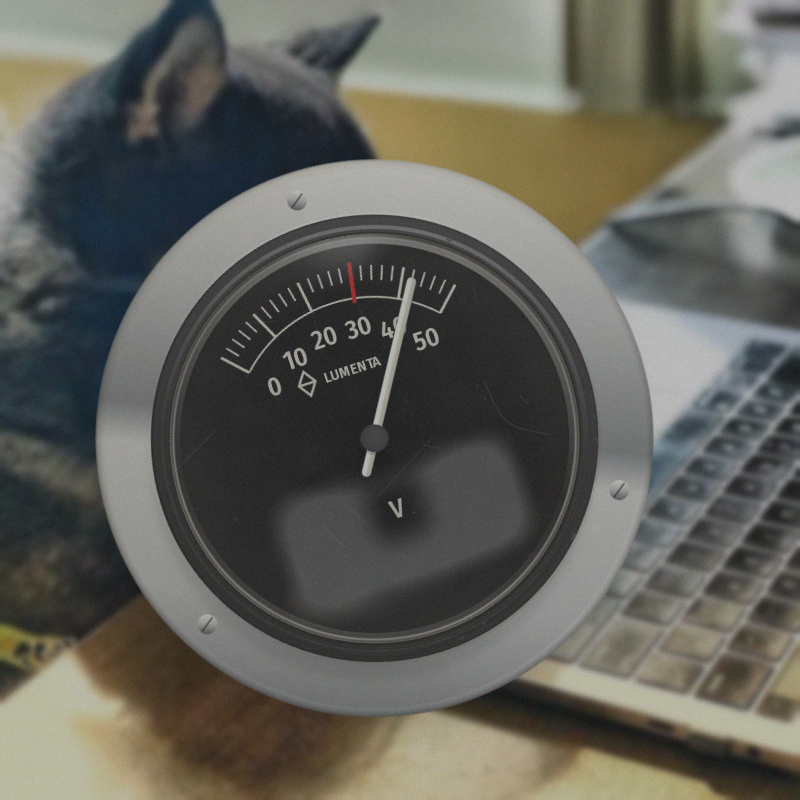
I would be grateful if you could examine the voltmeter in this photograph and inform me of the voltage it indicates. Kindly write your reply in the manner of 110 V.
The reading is 42 V
